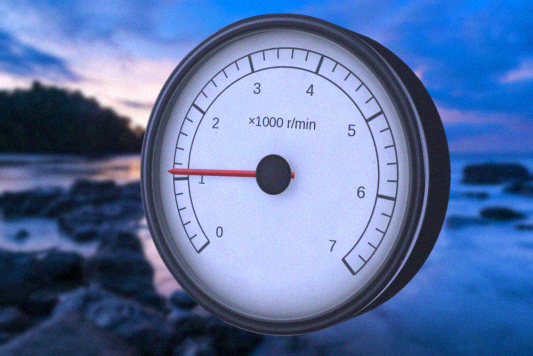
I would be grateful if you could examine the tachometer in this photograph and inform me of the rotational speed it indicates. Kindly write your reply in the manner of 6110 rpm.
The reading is 1100 rpm
